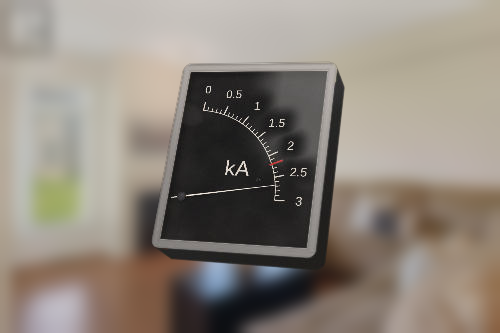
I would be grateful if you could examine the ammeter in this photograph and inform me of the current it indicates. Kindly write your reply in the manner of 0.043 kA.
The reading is 2.7 kA
